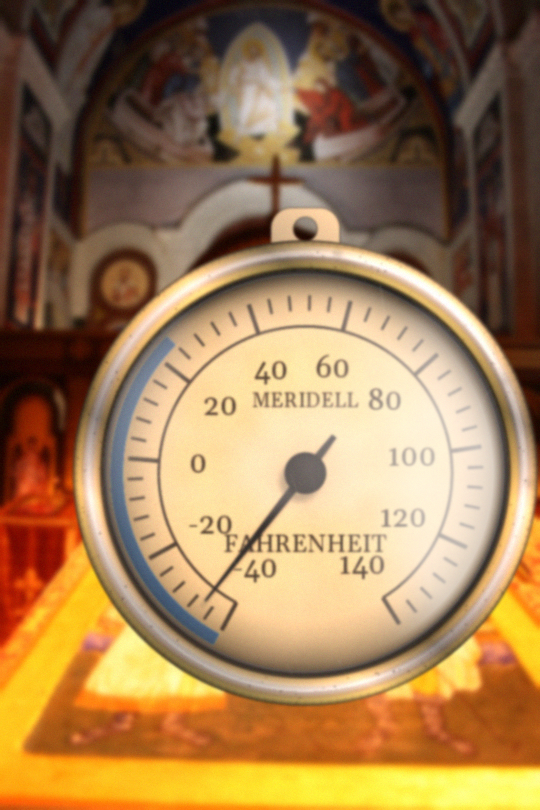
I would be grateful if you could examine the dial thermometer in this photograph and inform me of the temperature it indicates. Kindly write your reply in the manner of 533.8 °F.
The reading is -34 °F
